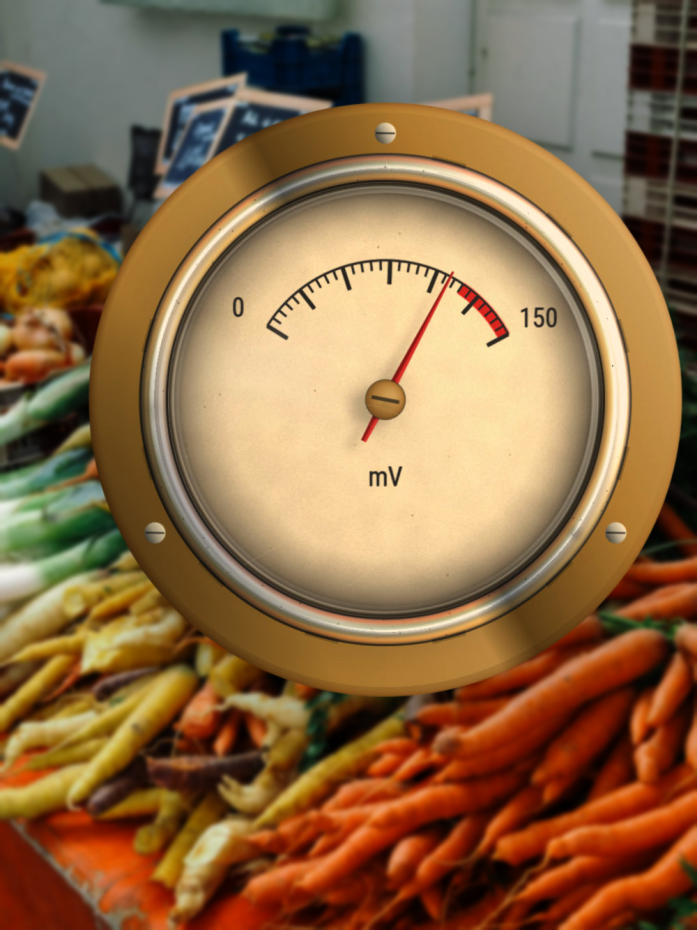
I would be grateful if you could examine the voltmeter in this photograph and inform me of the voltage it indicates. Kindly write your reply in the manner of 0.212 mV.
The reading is 107.5 mV
